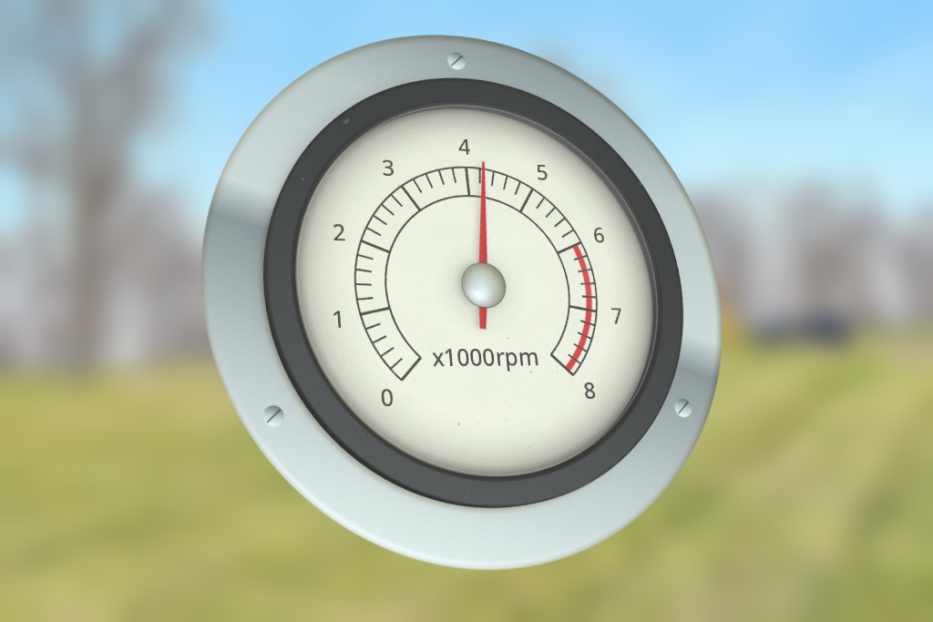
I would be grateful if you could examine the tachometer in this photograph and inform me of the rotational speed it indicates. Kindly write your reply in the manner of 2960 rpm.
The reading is 4200 rpm
